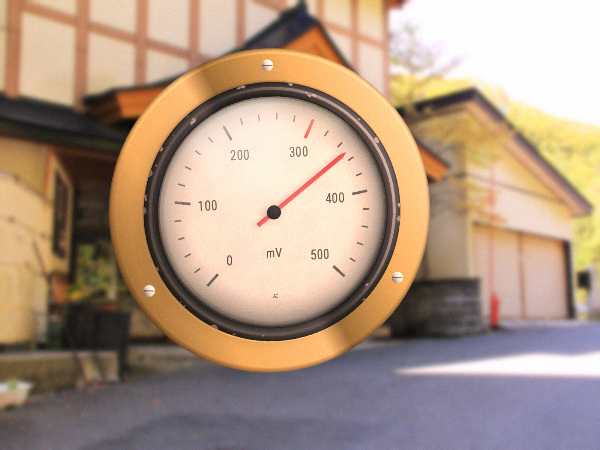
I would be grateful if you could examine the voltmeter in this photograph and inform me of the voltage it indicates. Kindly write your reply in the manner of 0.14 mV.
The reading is 350 mV
